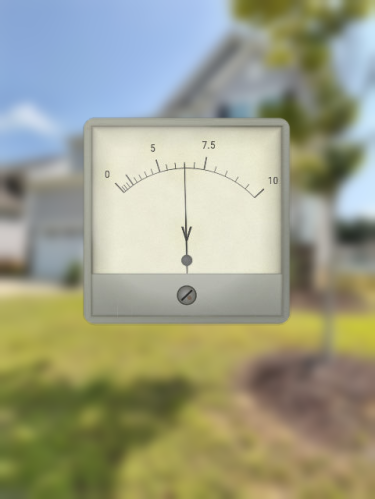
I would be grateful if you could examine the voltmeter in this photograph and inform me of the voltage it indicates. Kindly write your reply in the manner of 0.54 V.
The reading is 6.5 V
